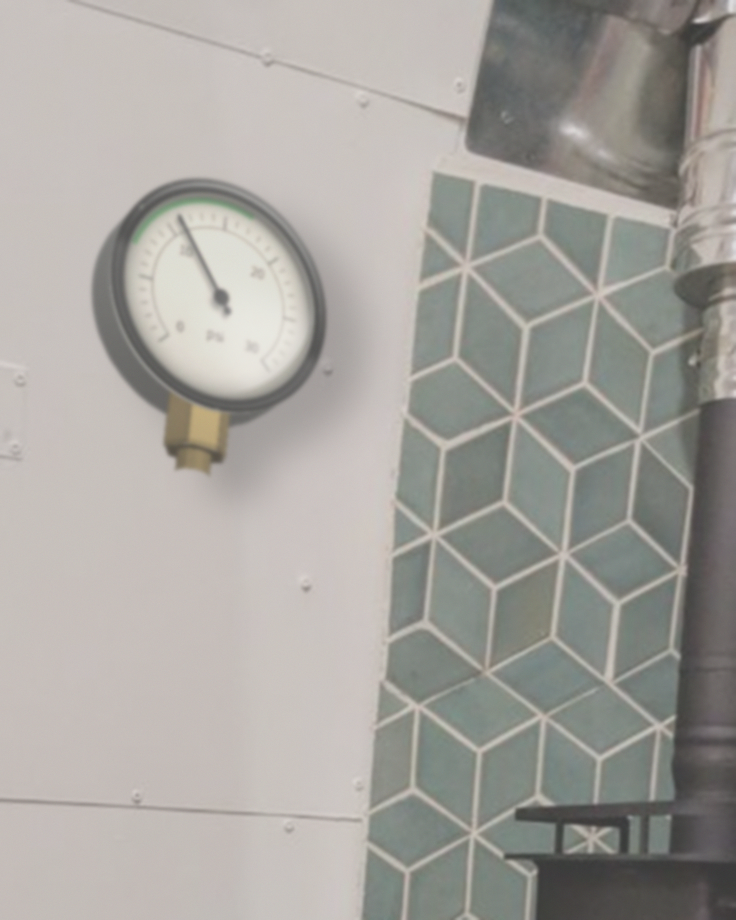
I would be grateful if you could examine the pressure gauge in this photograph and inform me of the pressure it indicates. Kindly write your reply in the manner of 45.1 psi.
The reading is 11 psi
